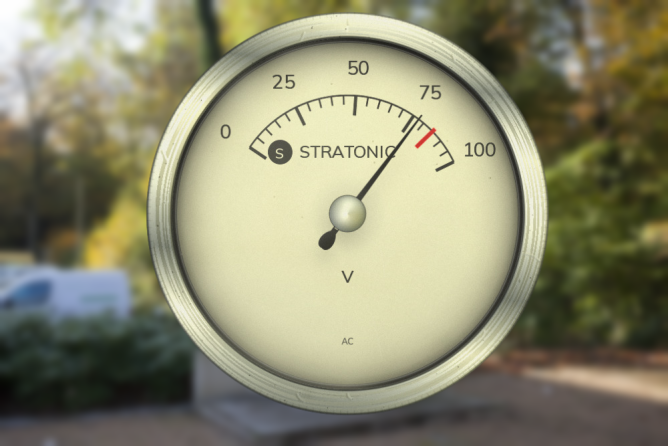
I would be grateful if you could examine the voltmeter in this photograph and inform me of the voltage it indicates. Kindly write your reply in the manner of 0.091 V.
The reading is 77.5 V
